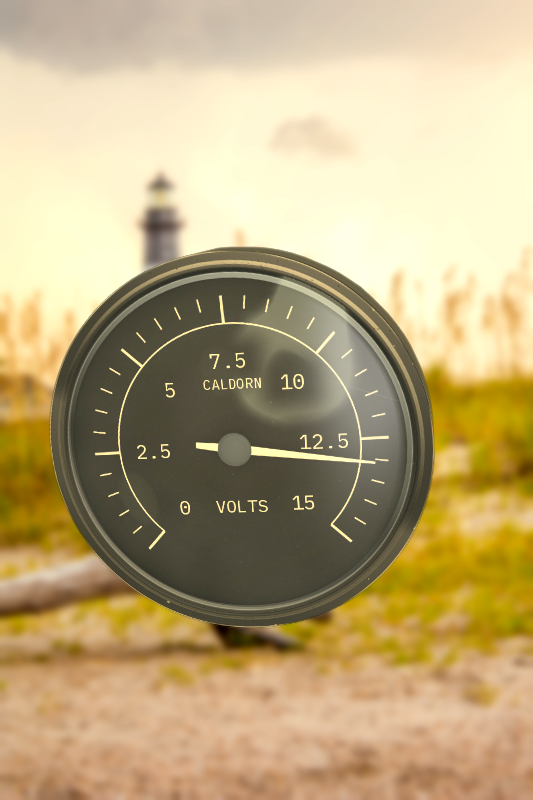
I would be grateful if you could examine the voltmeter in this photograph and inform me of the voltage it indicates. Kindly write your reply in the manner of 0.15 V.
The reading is 13 V
